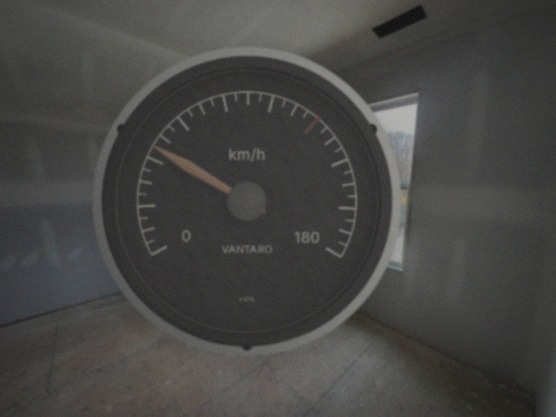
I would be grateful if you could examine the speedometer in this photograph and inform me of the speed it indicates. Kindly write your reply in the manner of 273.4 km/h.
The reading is 45 km/h
